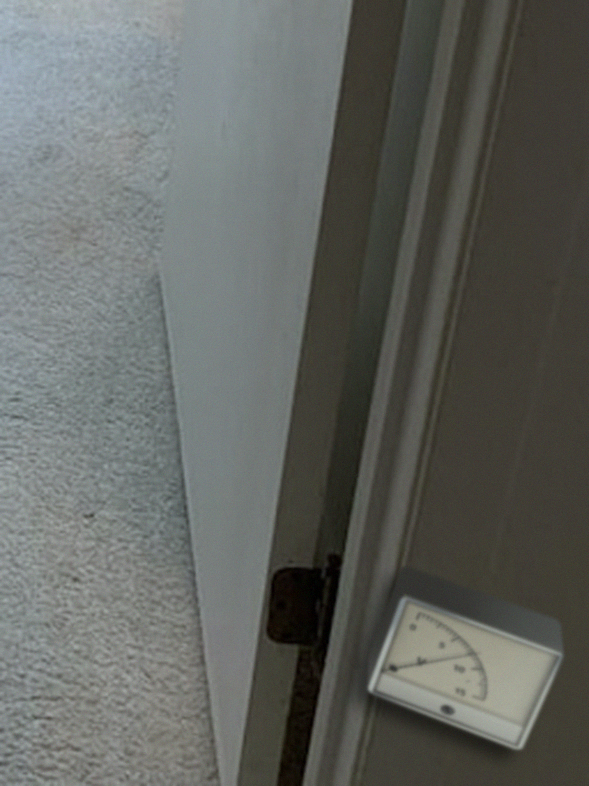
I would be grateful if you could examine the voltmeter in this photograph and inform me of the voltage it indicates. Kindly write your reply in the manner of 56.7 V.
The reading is 7.5 V
